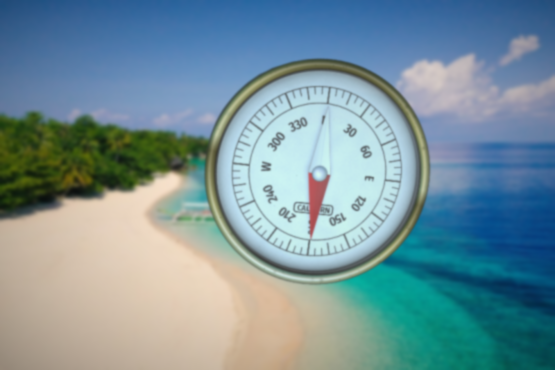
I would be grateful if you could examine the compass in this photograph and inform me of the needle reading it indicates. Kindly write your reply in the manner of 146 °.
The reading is 180 °
